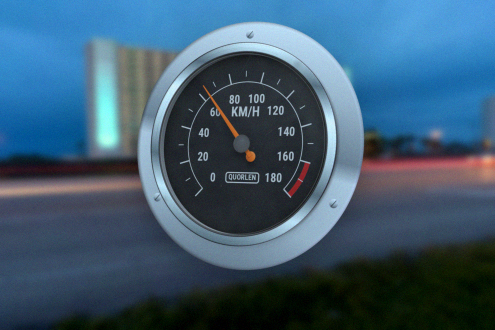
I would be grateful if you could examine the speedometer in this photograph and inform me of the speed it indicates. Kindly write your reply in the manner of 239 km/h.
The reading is 65 km/h
